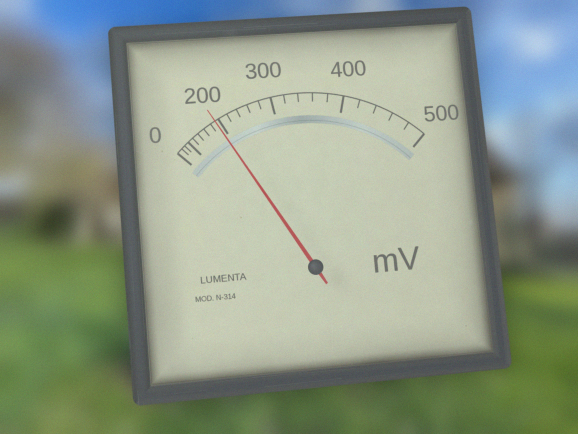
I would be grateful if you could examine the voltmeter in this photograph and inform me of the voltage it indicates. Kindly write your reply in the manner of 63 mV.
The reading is 190 mV
